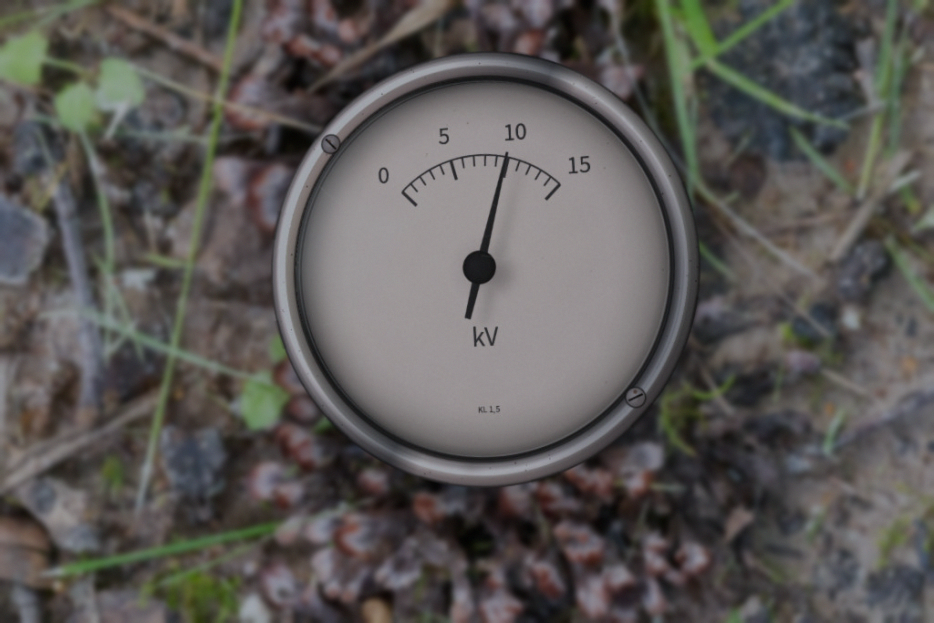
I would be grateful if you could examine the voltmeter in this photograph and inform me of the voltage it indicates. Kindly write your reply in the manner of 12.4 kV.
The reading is 10 kV
